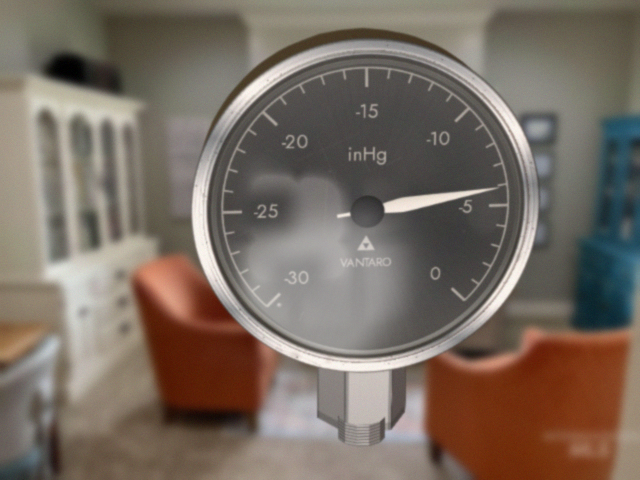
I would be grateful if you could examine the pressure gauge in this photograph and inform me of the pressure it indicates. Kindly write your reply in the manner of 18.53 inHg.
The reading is -6 inHg
